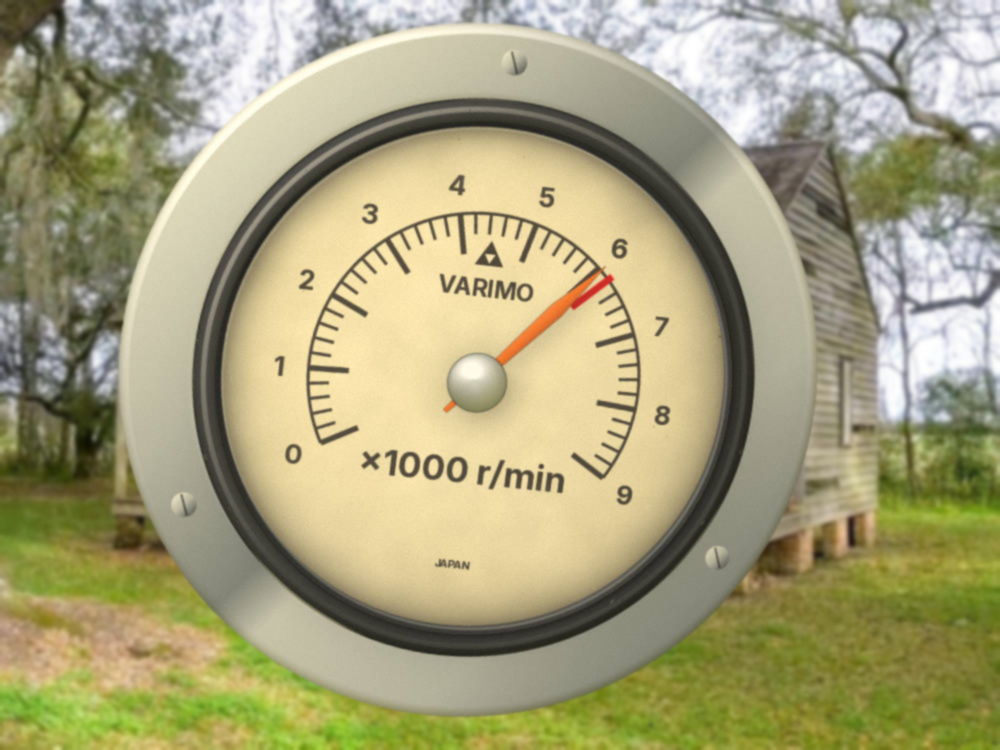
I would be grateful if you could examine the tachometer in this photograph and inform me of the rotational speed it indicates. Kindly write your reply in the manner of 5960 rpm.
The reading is 6000 rpm
